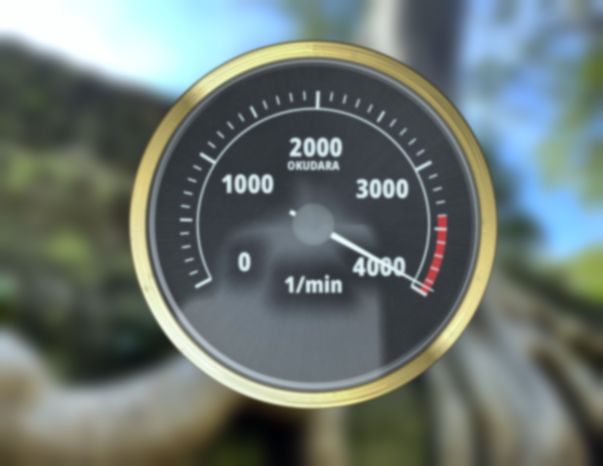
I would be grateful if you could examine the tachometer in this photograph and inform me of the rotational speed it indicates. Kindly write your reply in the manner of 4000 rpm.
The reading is 3950 rpm
